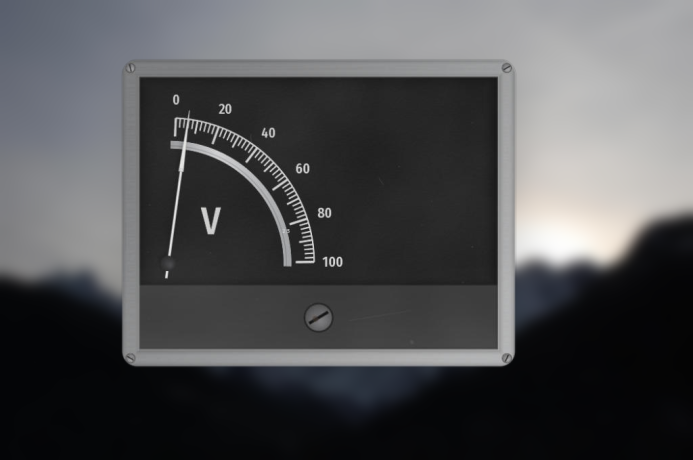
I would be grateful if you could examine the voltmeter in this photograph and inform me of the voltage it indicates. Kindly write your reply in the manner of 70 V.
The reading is 6 V
